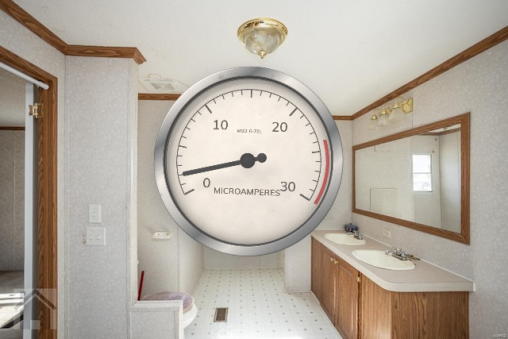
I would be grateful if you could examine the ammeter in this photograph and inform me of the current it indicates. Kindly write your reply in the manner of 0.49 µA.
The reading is 2 µA
